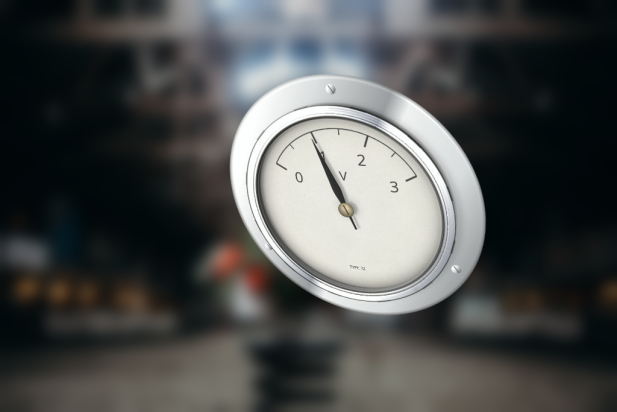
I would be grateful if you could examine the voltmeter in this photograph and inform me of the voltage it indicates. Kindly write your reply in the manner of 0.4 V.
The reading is 1 V
